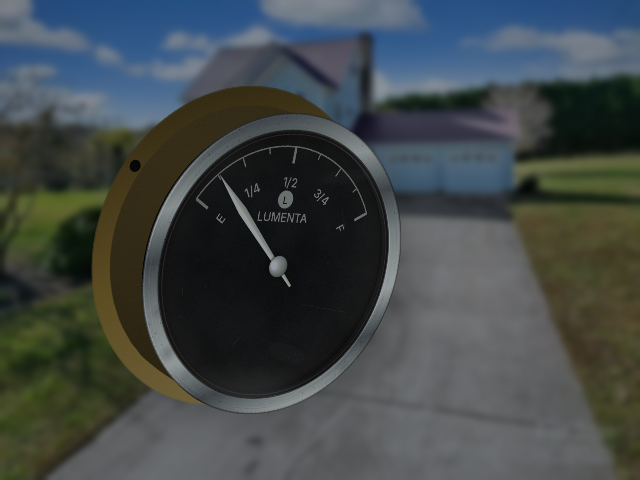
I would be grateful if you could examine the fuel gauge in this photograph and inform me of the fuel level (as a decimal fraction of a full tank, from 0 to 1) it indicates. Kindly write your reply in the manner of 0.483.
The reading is 0.125
